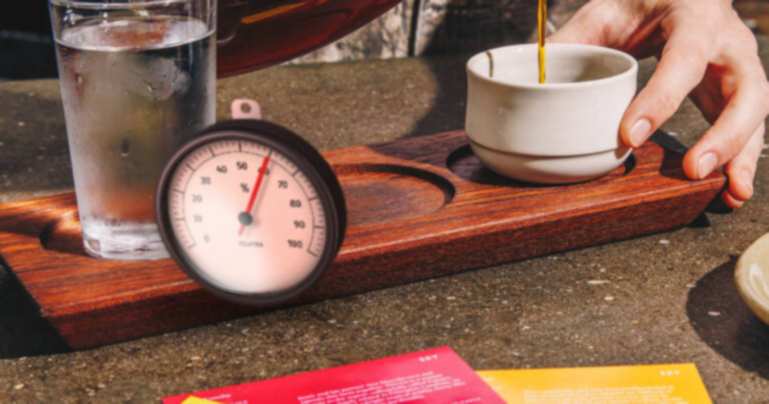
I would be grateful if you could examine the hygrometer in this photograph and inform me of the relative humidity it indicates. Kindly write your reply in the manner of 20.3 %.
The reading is 60 %
